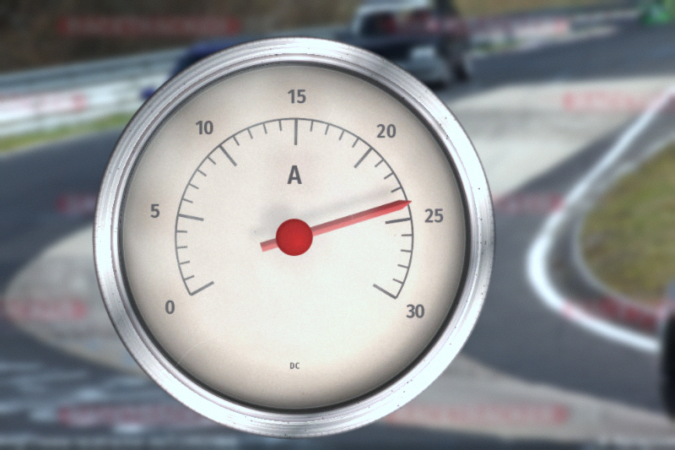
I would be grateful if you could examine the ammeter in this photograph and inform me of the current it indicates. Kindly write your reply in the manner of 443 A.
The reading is 24 A
